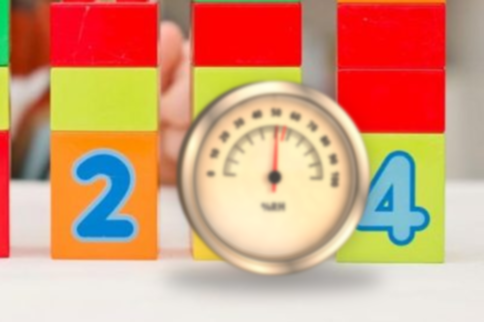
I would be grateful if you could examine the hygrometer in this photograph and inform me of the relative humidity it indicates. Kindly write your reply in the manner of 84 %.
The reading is 50 %
